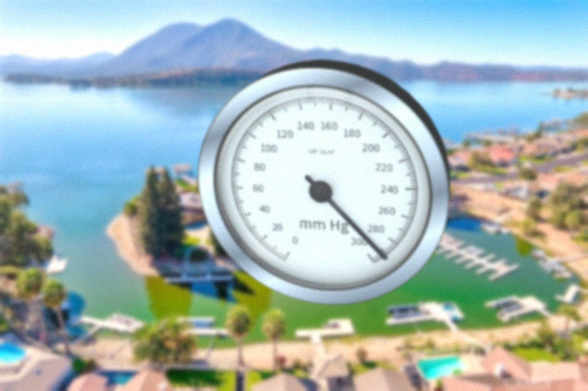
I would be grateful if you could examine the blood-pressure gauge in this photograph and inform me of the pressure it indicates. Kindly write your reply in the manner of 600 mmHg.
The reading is 290 mmHg
